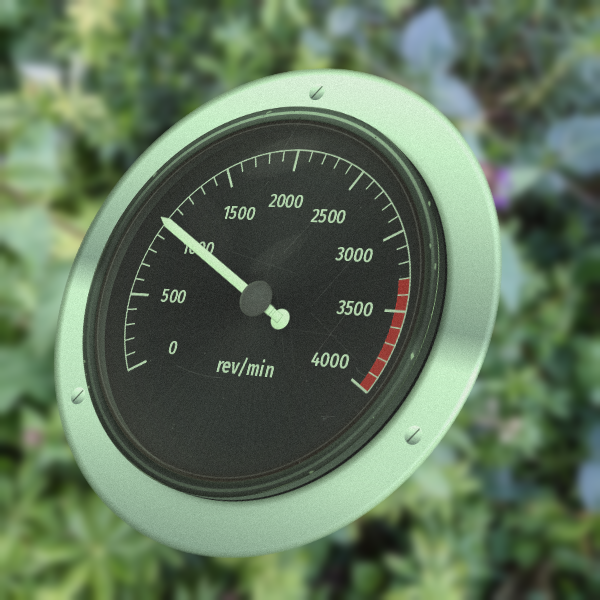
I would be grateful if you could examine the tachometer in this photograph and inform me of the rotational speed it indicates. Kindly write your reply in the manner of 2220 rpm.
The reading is 1000 rpm
